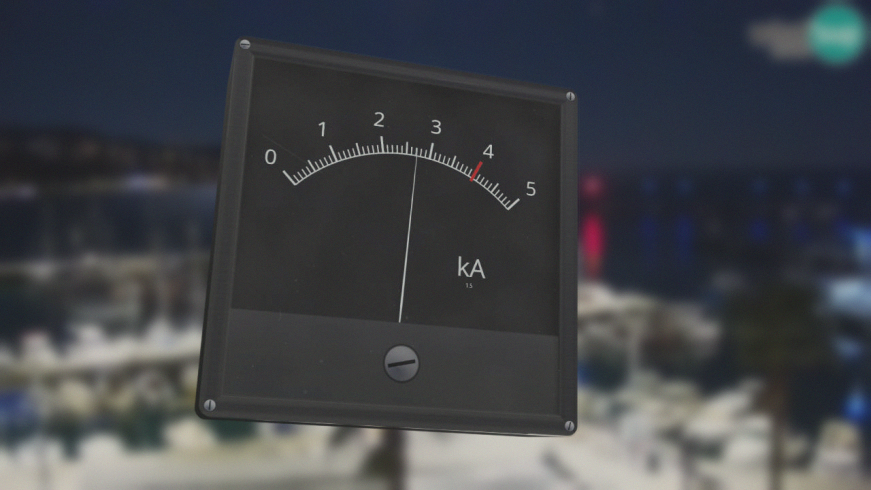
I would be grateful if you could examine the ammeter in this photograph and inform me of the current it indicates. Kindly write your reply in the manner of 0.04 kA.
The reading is 2.7 kA
